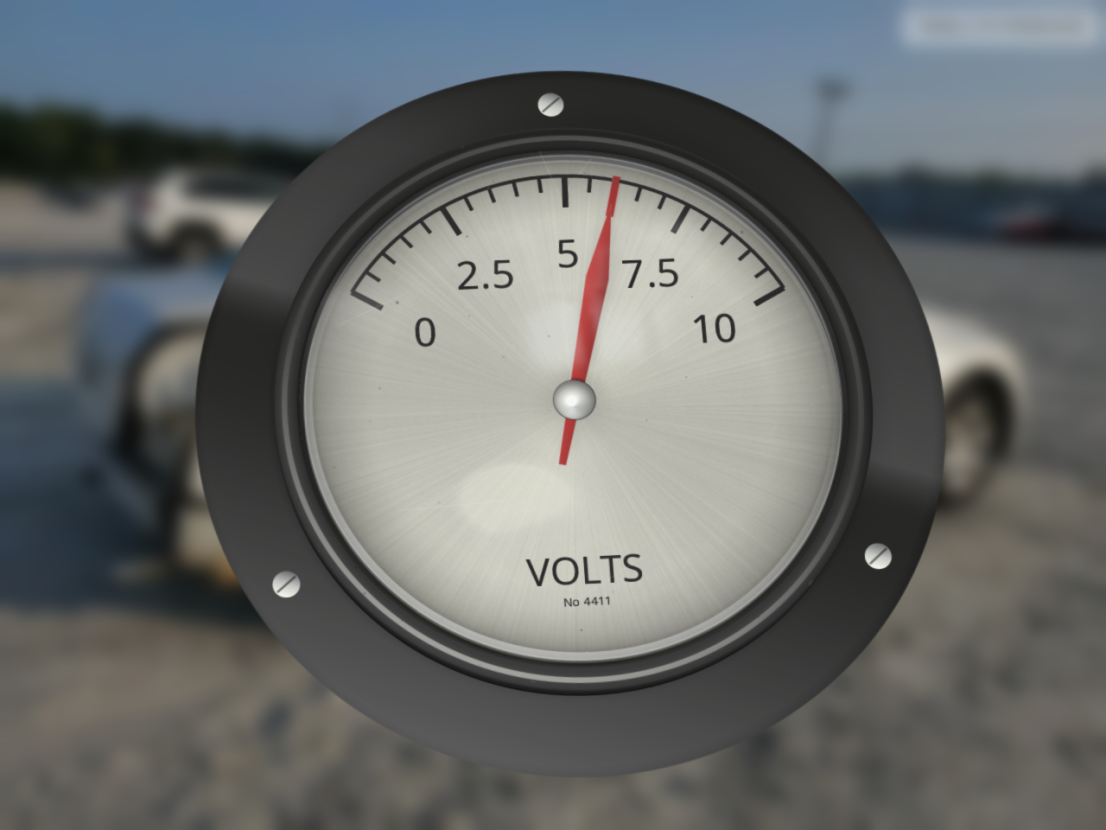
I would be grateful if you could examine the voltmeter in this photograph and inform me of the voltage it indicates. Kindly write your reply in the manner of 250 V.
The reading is 6 V
